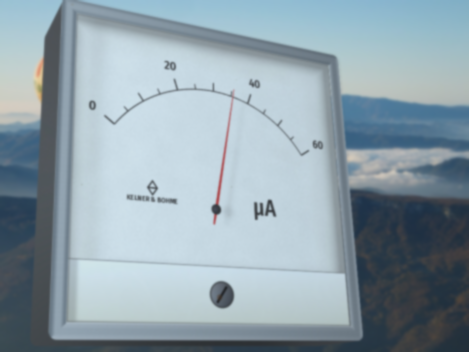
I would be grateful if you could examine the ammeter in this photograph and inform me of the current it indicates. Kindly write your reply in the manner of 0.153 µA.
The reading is 35 µA
